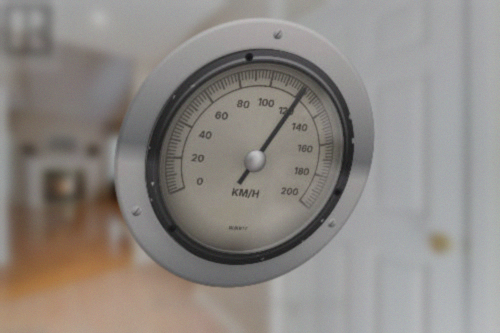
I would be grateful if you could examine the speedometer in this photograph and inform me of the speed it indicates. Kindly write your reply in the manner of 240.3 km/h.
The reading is 120 km/h
